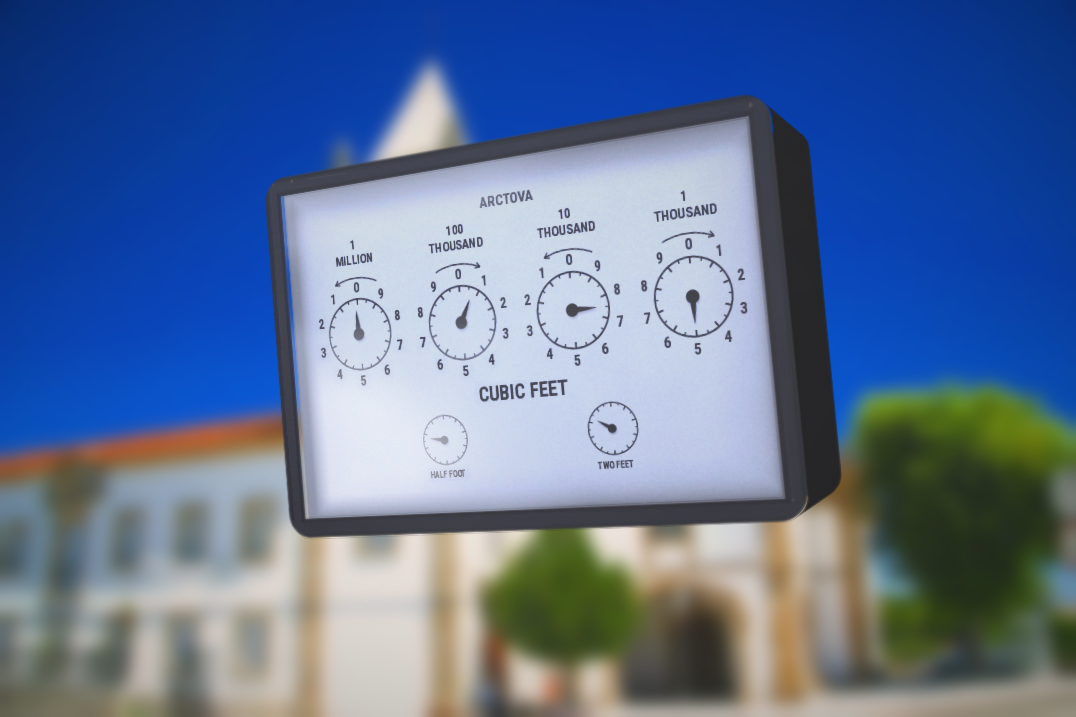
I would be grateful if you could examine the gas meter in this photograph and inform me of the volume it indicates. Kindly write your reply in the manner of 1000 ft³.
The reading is 7500 ft³
